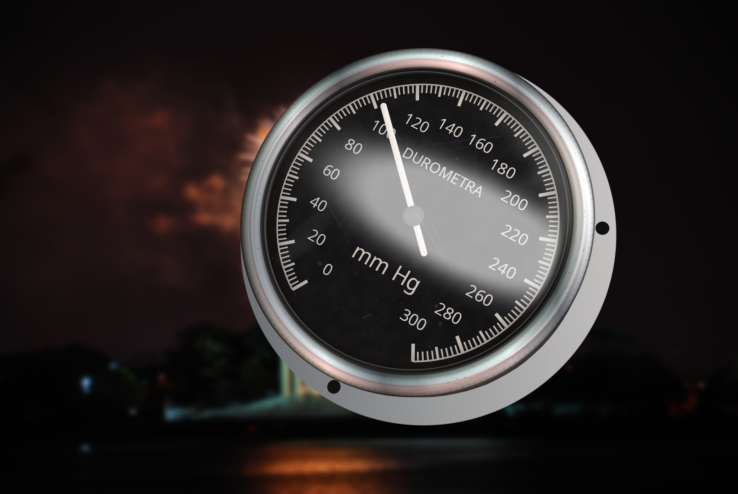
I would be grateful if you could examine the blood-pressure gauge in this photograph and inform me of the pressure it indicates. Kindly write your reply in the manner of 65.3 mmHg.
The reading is 104 mmHg
